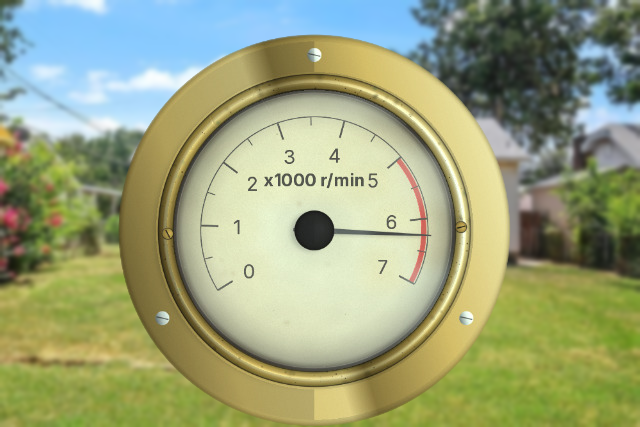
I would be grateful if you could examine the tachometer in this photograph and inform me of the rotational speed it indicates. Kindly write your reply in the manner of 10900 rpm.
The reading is 6250 rpm
